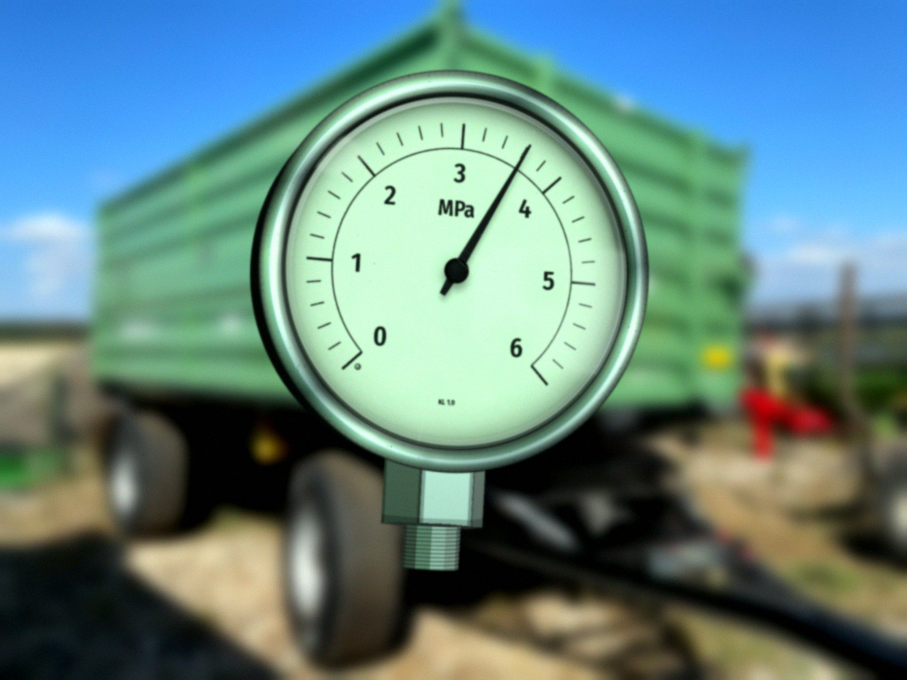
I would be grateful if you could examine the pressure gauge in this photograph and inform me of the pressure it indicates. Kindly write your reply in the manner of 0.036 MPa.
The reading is 3.6 MPa
